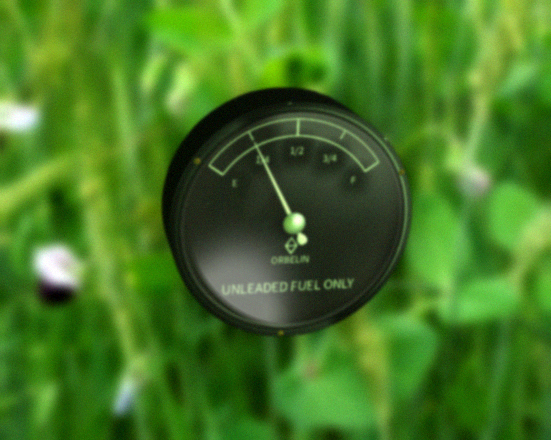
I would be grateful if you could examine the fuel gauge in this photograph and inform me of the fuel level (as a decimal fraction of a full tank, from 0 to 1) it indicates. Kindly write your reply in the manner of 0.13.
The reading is 0.25
